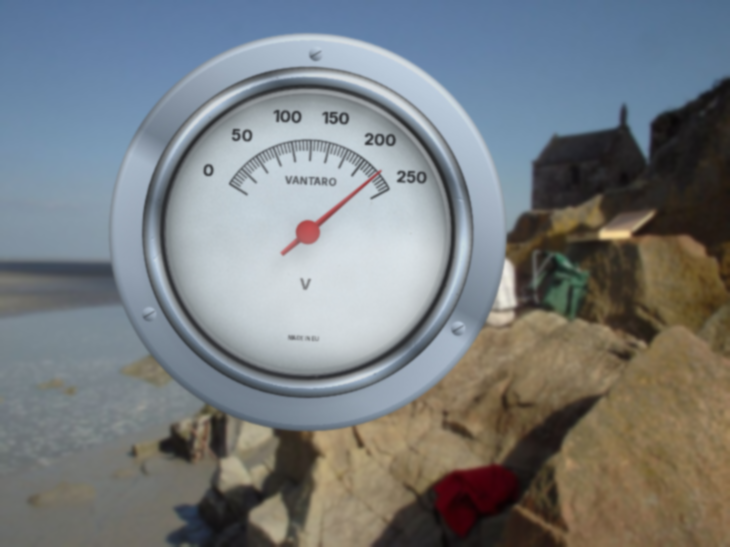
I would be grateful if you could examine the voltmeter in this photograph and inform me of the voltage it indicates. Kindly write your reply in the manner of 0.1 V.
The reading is 225 V
